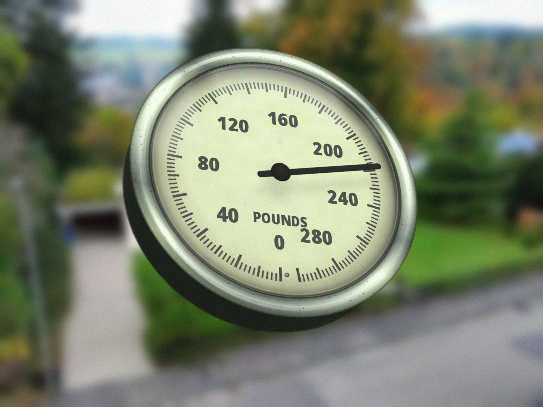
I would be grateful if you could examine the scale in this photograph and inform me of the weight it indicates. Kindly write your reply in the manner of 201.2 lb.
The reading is 220 lb
